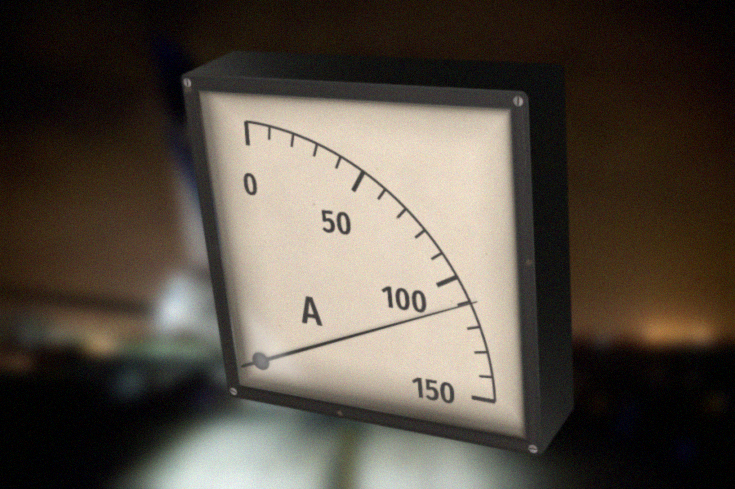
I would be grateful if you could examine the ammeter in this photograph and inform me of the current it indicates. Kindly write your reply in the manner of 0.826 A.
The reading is 110 A
